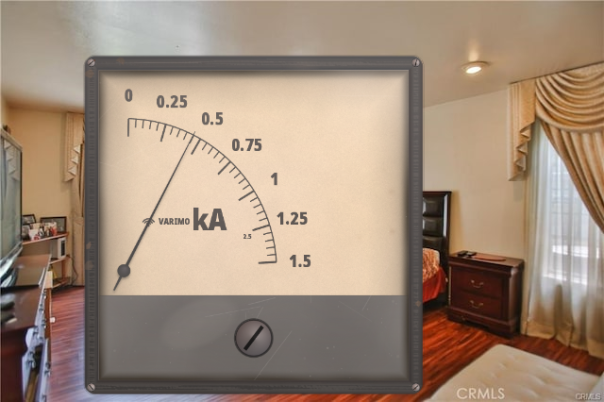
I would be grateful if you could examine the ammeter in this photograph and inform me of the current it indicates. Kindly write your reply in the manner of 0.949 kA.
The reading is 0.45 kA
